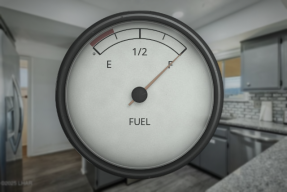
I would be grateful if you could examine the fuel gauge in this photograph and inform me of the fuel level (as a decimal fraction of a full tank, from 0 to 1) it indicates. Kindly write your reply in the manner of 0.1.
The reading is 1
